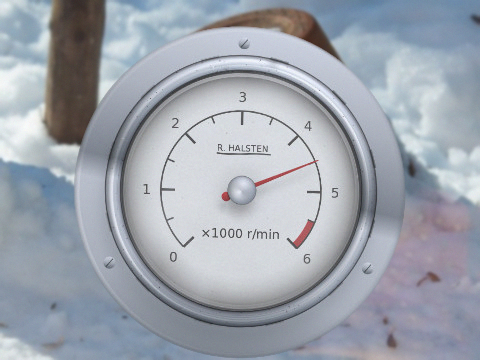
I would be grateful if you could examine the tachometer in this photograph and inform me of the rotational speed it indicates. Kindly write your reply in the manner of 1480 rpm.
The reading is 4500 rpm
